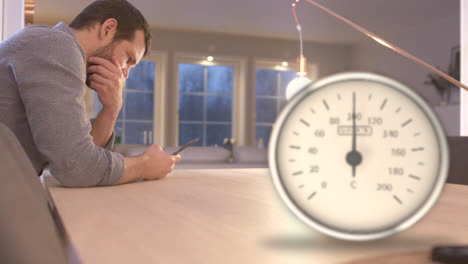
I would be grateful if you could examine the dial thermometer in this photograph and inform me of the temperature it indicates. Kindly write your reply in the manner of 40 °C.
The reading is 100 °C
